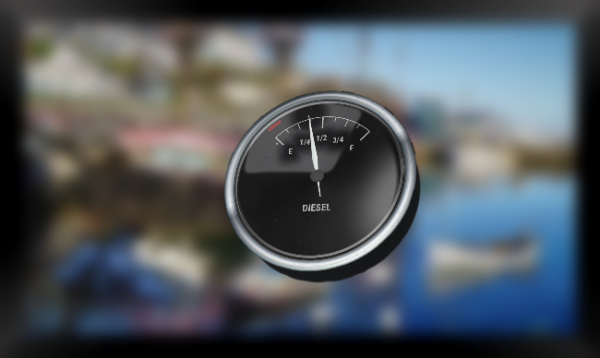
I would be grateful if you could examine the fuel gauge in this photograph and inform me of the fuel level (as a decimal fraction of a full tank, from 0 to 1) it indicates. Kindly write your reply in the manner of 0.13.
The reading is 0.375
